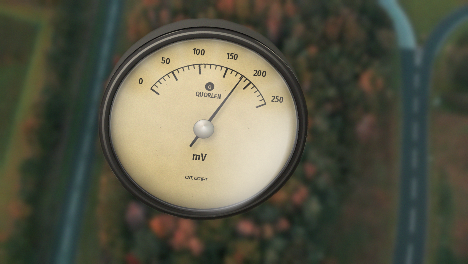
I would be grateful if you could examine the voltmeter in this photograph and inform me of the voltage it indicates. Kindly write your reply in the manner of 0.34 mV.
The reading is 180 mV
